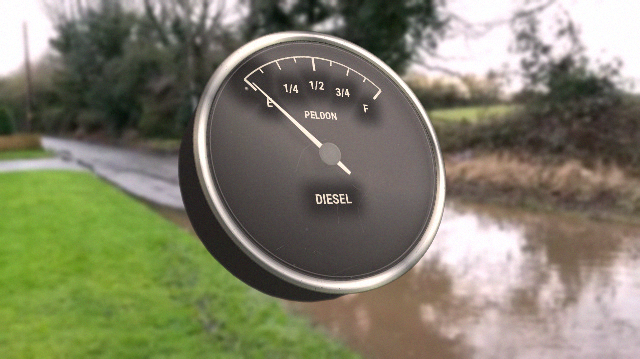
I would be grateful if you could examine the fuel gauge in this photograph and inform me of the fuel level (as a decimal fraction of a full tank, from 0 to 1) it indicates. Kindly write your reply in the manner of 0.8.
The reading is 0
